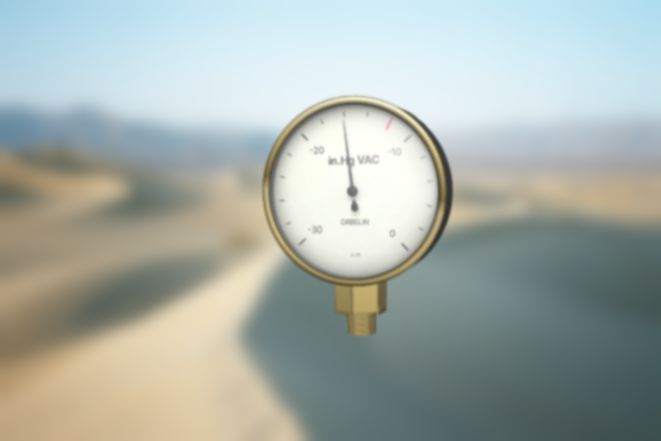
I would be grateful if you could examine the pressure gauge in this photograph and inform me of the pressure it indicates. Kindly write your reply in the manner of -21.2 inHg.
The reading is -16 inHg
